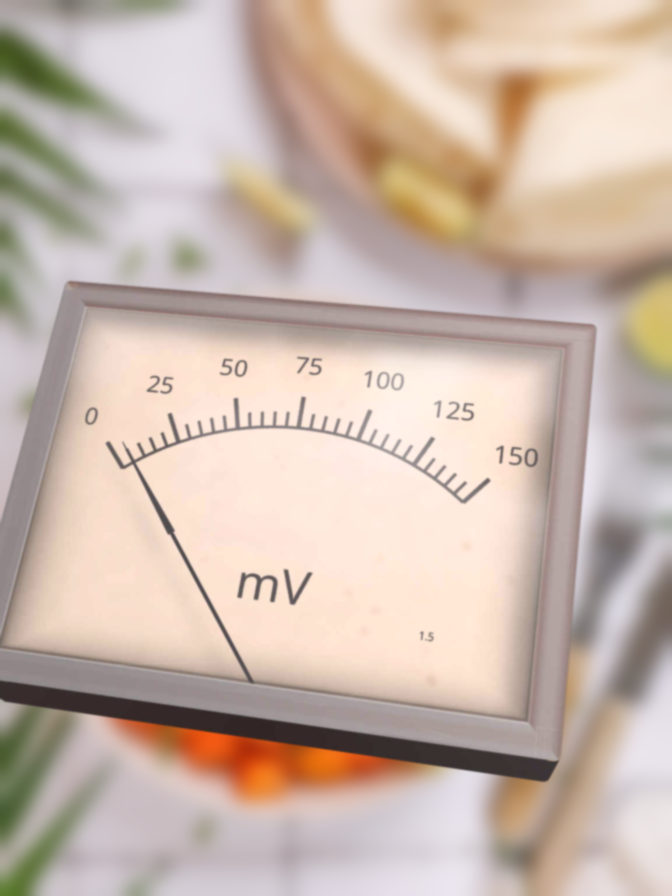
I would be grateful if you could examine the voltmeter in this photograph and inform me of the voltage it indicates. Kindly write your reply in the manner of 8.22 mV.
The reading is 5 mV
